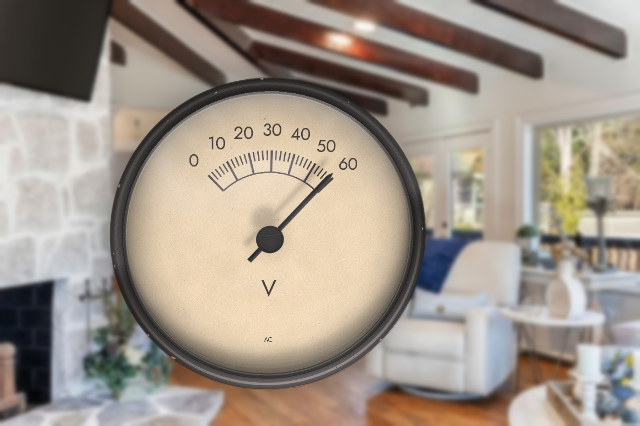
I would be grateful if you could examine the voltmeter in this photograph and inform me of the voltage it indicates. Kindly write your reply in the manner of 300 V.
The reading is 58 V
